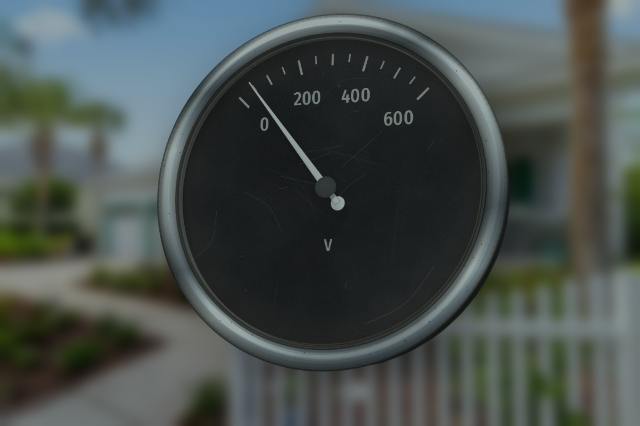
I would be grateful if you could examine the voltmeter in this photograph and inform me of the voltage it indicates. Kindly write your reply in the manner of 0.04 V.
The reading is 50 V
